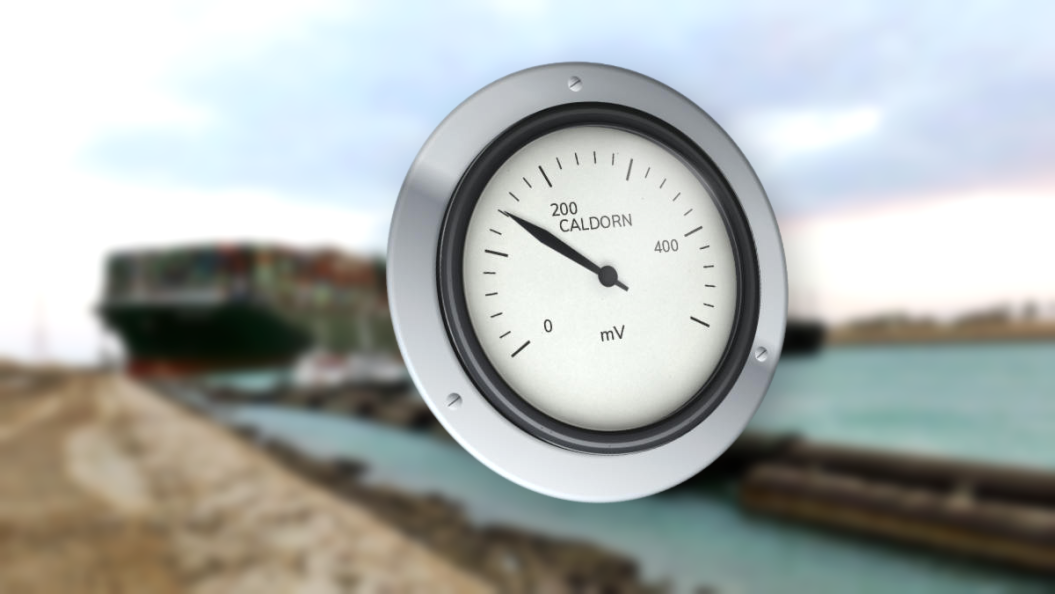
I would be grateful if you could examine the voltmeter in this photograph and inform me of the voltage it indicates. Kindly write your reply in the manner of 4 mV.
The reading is 140 mV
